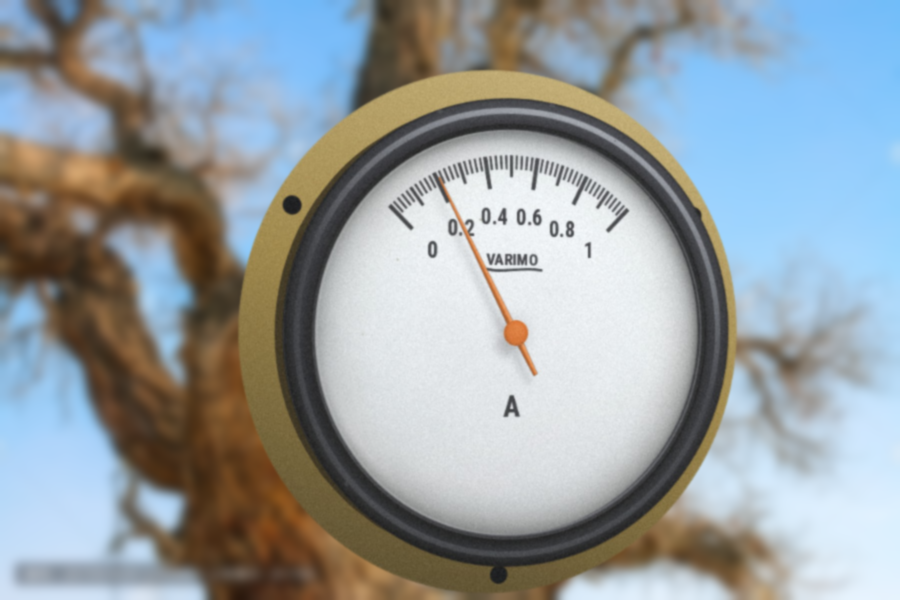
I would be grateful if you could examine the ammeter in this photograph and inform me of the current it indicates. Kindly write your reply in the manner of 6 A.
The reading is 0.2 A
